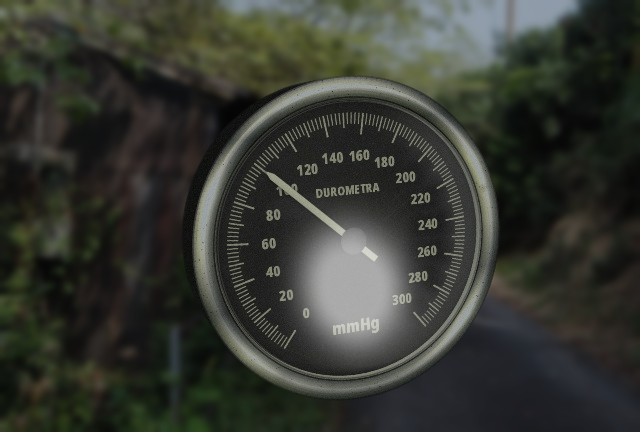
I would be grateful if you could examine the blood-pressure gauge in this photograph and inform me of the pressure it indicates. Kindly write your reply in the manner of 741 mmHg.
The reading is 100 mmHg
